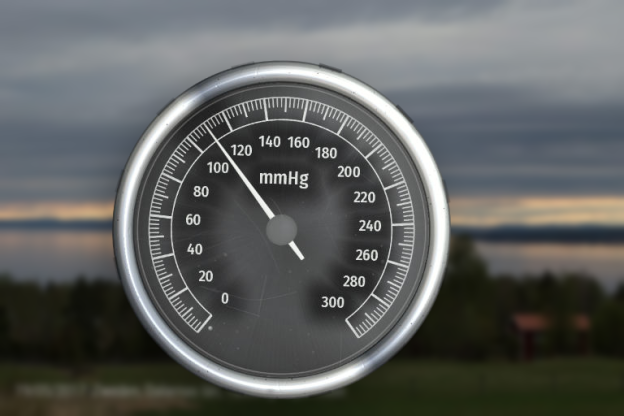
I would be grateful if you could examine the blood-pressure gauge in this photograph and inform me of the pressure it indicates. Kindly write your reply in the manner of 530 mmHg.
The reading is 110 mmHg
